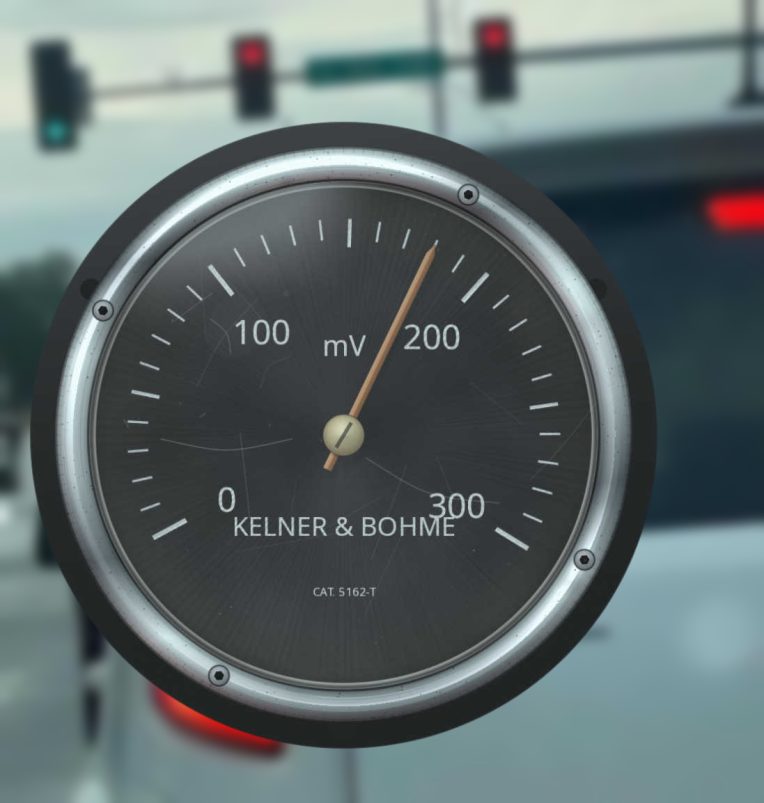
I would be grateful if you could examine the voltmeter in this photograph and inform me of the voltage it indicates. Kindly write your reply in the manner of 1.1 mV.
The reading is 180 mV
